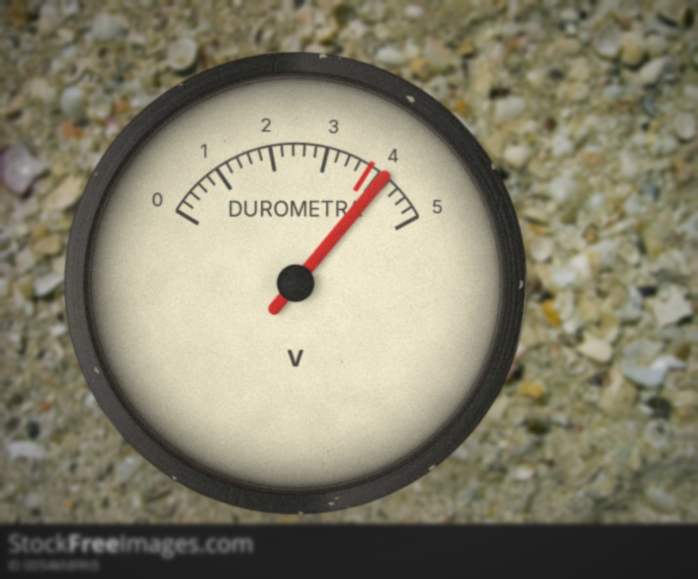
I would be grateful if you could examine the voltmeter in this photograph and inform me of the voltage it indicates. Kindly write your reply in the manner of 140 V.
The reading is 4.1 V
